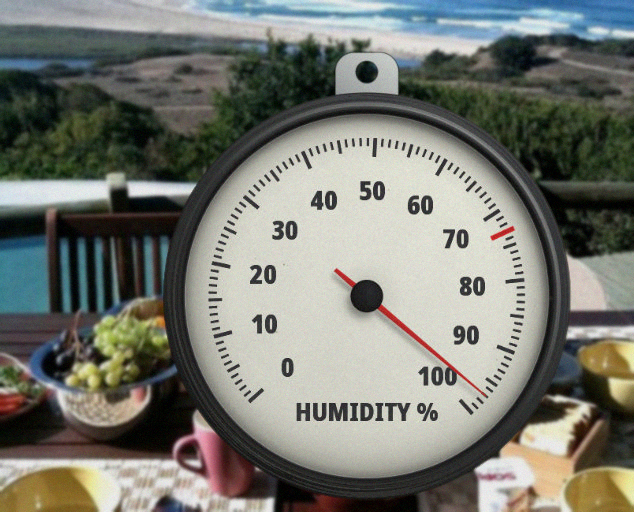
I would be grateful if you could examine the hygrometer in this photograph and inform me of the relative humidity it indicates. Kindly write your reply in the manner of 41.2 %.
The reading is 97 %
